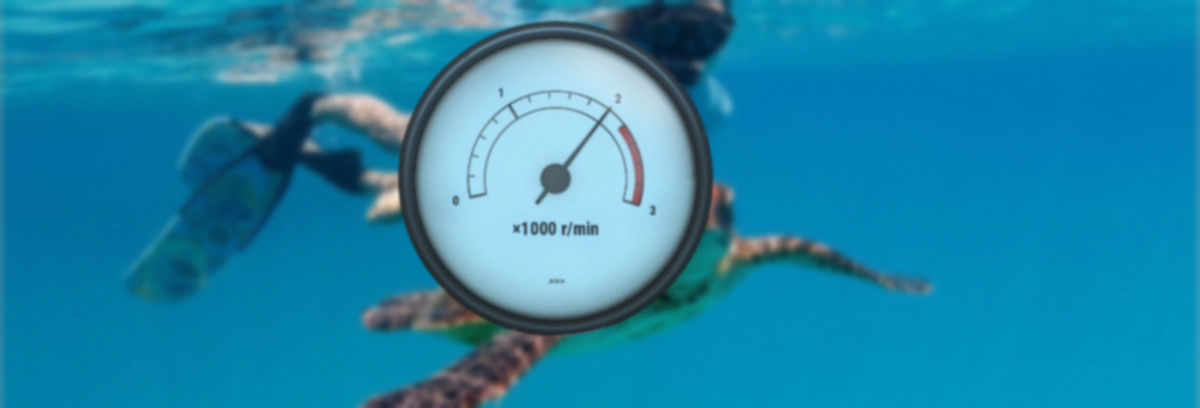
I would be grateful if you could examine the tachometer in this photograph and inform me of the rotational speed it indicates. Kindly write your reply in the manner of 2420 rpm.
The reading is 2000 rpm
